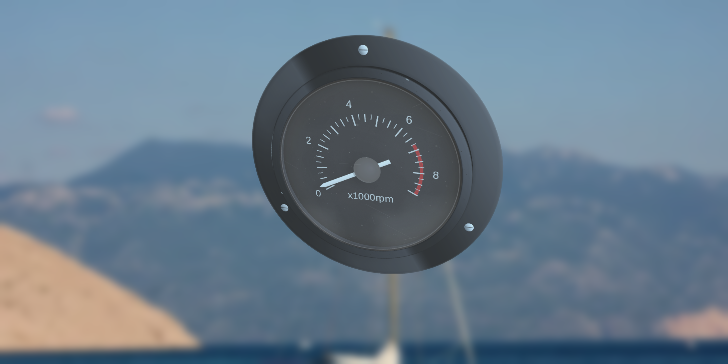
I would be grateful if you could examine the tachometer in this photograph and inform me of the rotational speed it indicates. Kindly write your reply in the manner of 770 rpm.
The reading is 250 rpm
